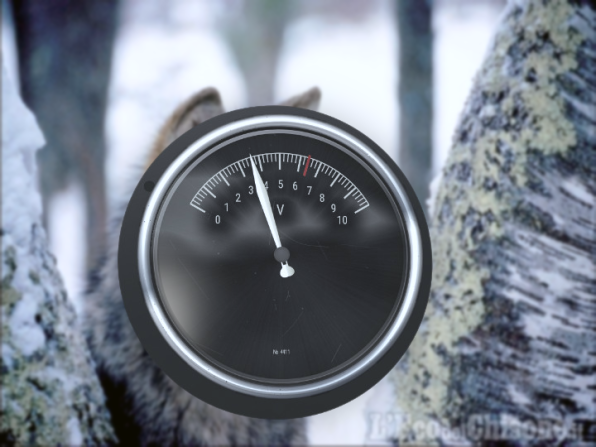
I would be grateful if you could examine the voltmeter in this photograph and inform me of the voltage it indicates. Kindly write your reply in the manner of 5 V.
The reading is 3.6 V
